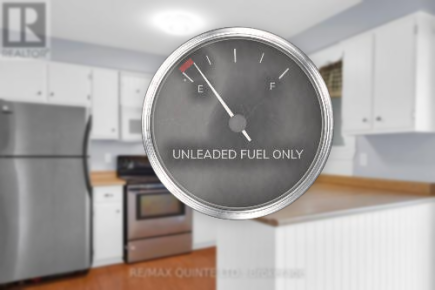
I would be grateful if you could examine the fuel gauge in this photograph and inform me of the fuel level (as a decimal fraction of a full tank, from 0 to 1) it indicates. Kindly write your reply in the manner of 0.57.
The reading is 0.125
